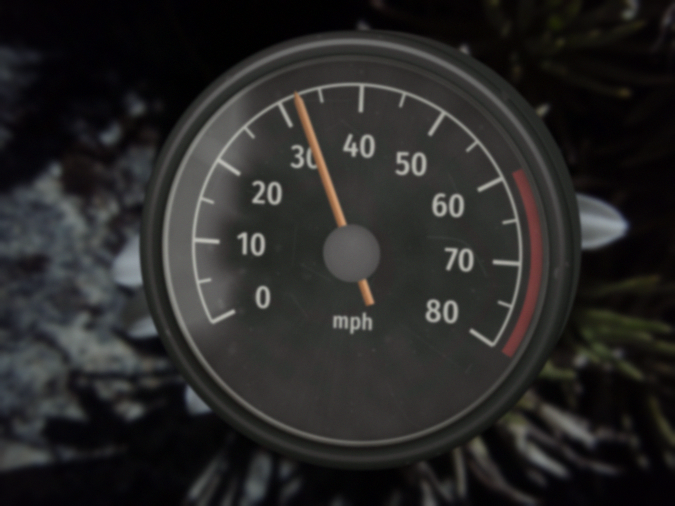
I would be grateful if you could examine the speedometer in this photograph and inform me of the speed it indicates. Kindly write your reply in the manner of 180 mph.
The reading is 32.5 mph
